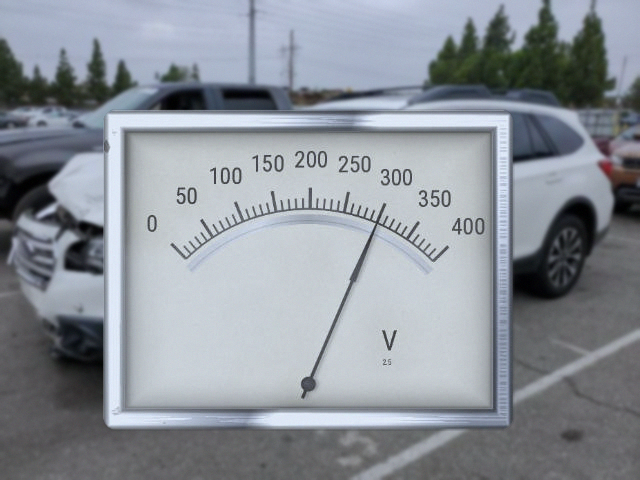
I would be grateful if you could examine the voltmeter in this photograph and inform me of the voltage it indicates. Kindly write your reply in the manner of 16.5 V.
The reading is 300 V
